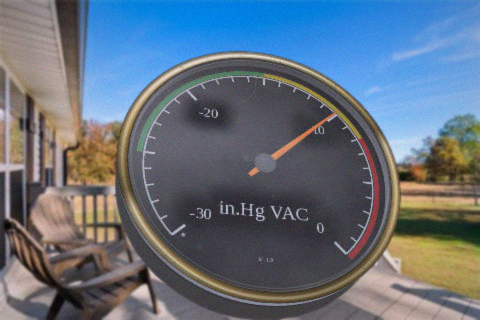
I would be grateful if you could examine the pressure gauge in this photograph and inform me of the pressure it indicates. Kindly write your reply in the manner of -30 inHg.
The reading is -10 inHg
